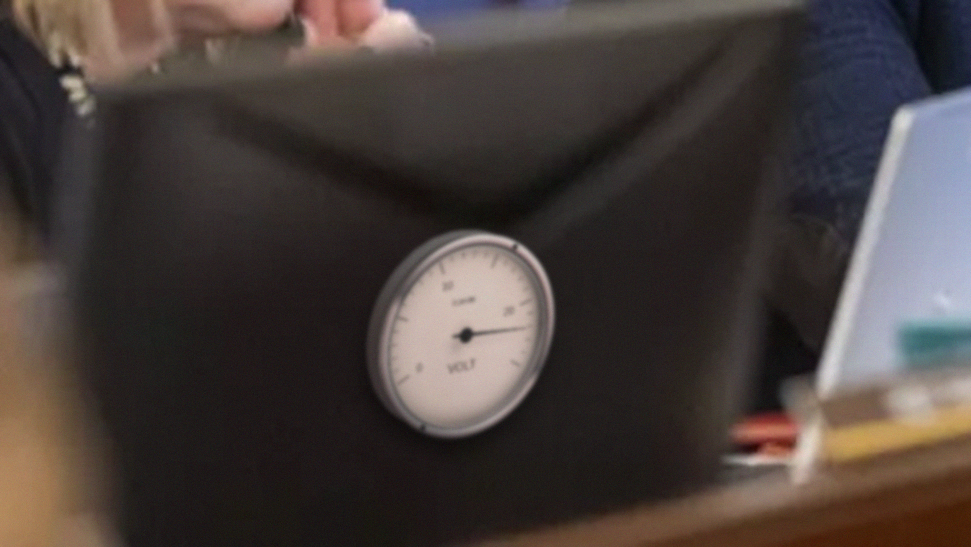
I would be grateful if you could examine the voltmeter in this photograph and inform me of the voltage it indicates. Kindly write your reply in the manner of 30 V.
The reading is 22 V
